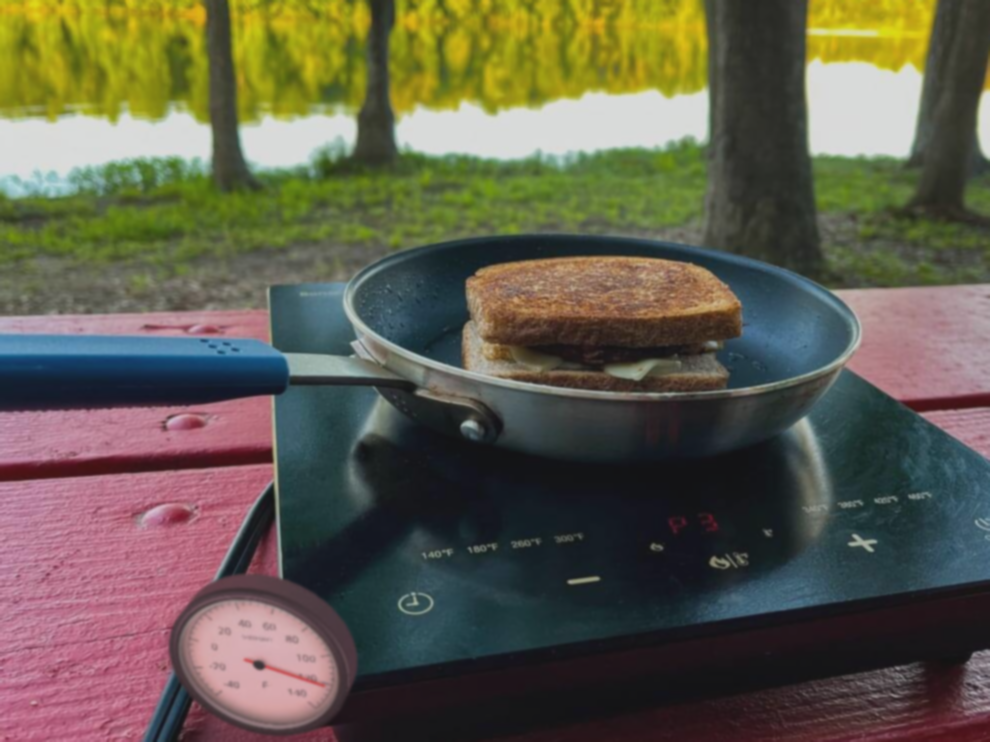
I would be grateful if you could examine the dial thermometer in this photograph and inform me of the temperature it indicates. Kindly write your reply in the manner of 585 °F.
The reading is 120 °F
